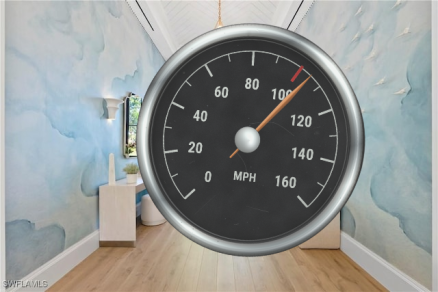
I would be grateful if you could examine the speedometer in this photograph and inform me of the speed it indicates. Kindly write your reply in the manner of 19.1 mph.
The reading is 105 mph
